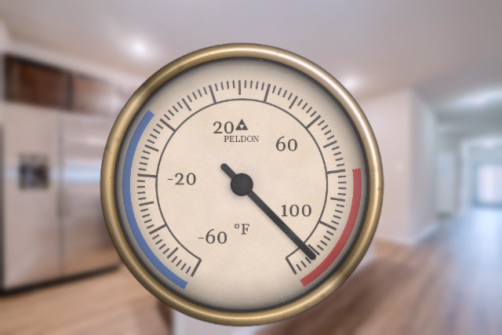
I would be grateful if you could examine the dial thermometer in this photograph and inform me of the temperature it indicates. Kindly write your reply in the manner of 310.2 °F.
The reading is 112 °F
